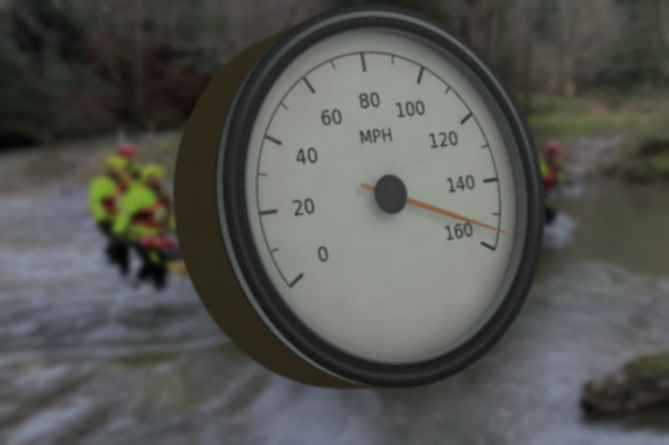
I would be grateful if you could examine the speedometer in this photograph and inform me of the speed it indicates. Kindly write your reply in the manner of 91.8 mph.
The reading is 155 mph
